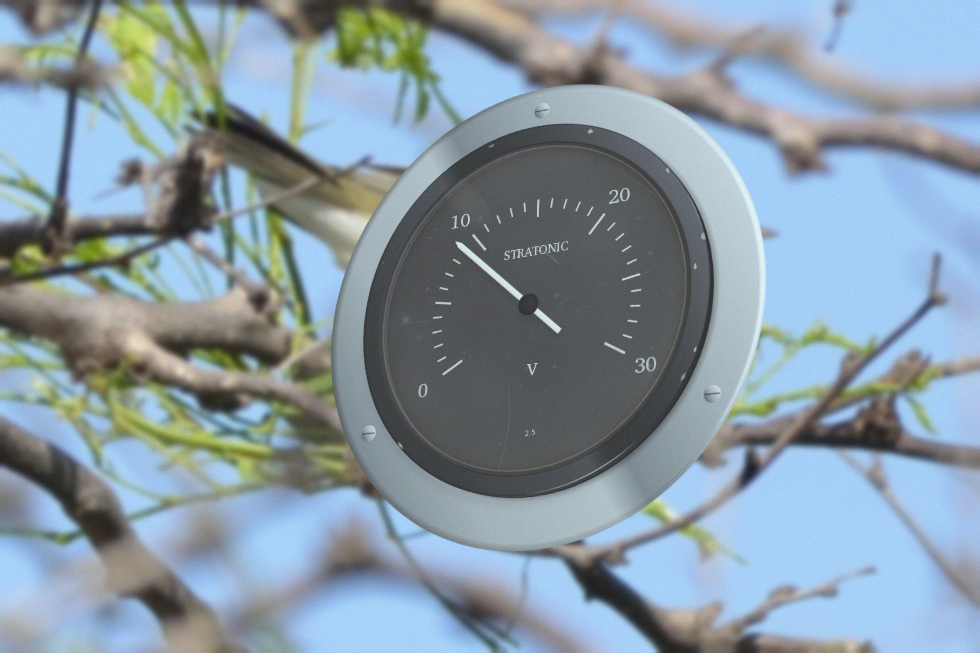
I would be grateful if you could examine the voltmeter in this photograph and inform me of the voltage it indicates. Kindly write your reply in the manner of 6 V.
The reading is 9 V
